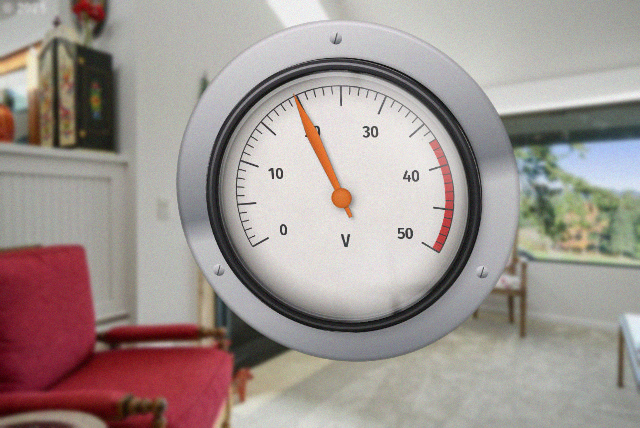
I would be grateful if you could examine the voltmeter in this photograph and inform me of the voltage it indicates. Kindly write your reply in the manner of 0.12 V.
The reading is 20 V
